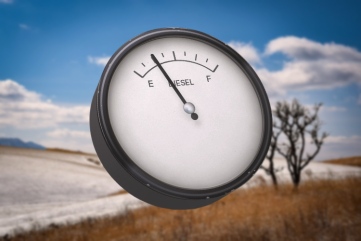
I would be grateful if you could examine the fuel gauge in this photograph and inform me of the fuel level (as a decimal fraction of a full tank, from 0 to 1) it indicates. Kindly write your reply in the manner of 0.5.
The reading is 0.25
